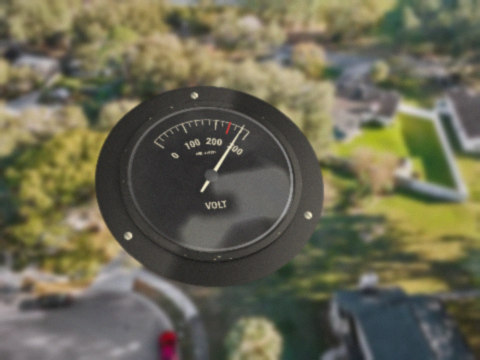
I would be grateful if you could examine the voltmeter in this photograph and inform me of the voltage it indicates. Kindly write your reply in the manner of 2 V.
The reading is 280 V
